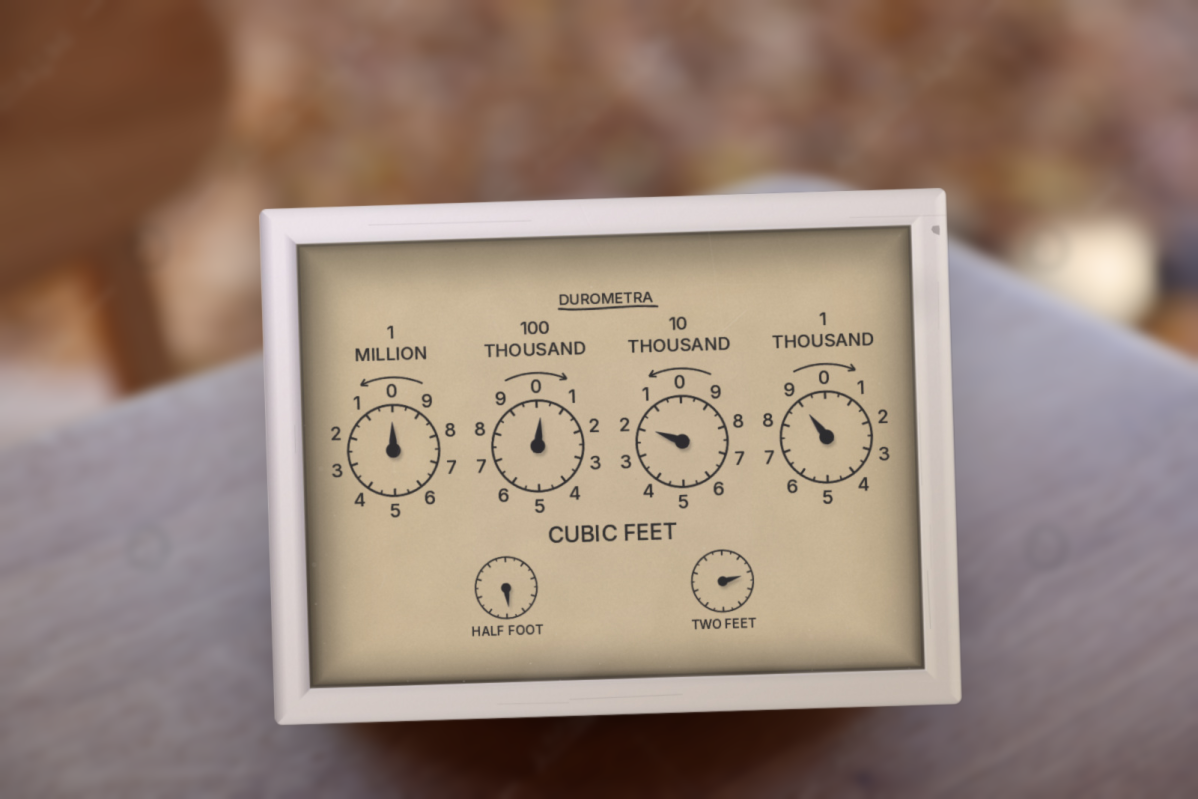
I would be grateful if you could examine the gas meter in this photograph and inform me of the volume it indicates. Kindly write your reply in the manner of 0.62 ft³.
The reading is 1900 ft³
